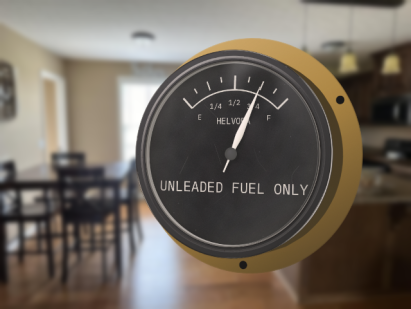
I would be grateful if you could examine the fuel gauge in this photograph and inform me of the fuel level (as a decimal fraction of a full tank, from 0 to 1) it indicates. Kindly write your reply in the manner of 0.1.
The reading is 0.75
